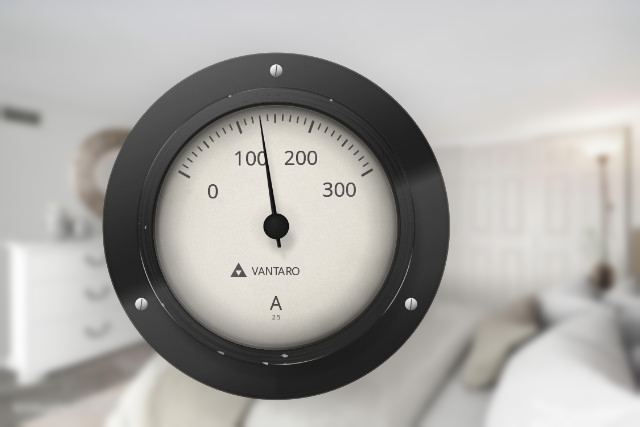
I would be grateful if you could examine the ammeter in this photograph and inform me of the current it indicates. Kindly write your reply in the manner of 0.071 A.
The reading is 130 A
